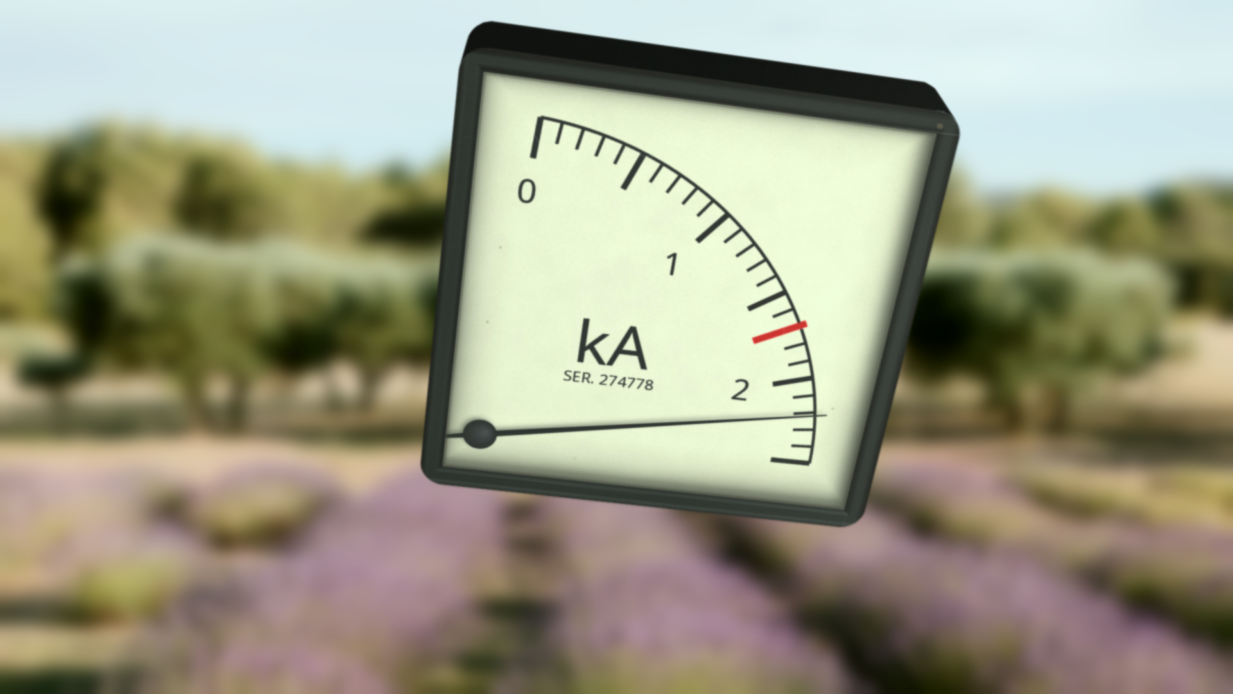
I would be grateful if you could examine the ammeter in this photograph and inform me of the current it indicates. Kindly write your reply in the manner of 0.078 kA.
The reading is 2.2 kA
